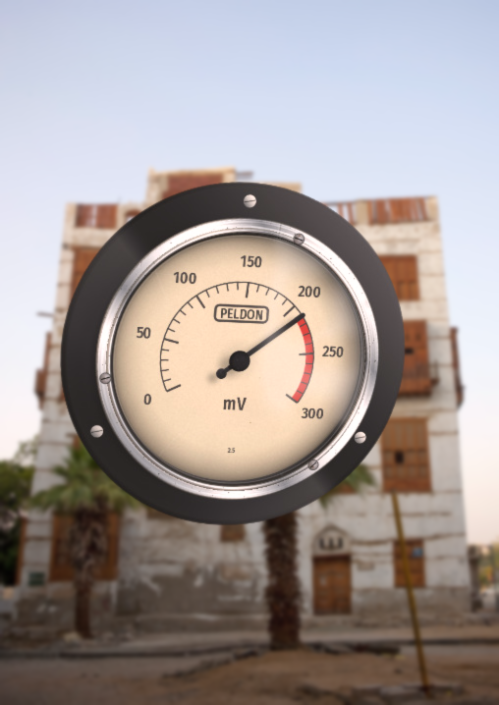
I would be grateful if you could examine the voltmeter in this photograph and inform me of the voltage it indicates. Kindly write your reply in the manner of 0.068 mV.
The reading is 210 mV
